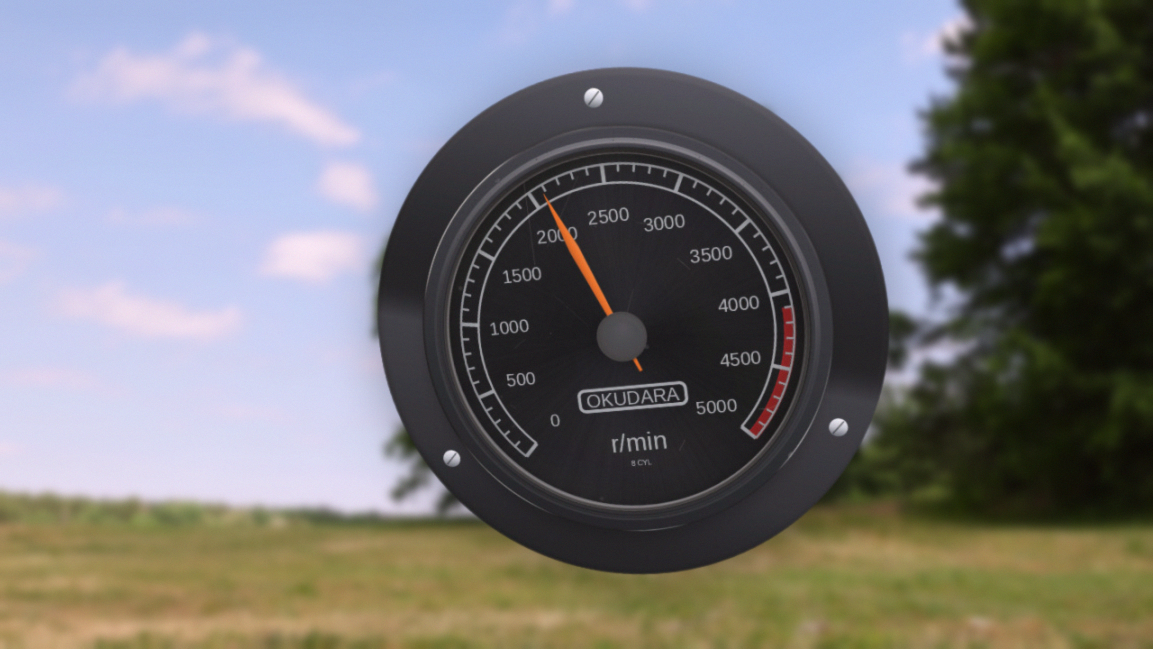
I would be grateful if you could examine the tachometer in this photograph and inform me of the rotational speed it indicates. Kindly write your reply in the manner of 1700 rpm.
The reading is 2100 rpm
